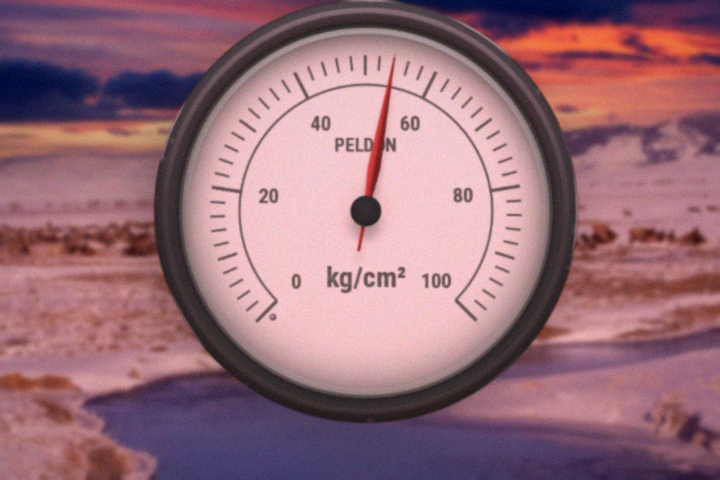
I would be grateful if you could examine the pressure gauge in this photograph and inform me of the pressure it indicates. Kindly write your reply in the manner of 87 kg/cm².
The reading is 54 kg/cm²
